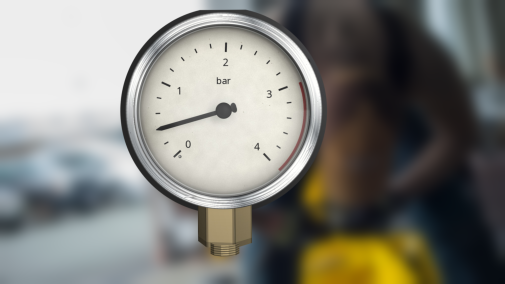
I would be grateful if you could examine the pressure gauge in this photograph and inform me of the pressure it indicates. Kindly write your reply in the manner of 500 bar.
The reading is 0.4 bar
